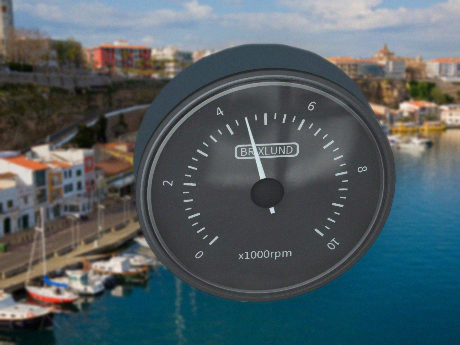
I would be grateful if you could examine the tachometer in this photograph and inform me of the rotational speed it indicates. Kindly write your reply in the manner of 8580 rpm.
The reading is 4500 rpm
